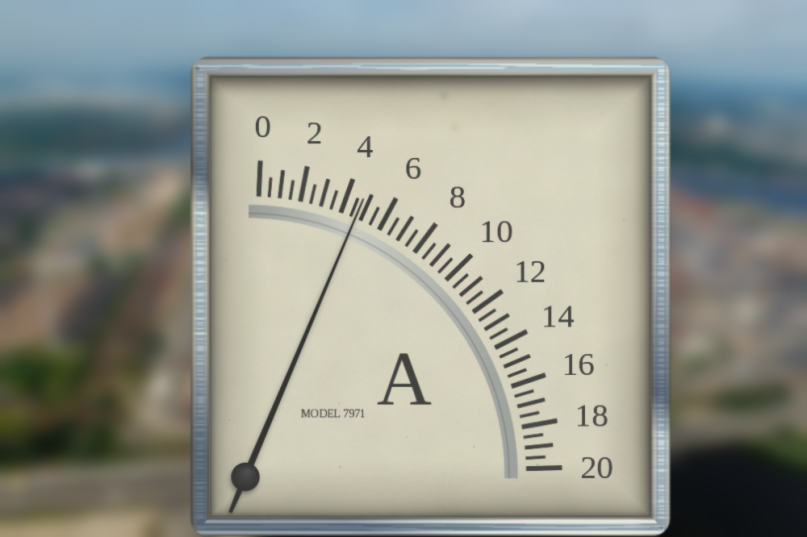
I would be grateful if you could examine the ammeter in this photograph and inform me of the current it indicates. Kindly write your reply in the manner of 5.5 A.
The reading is 4.75 A
